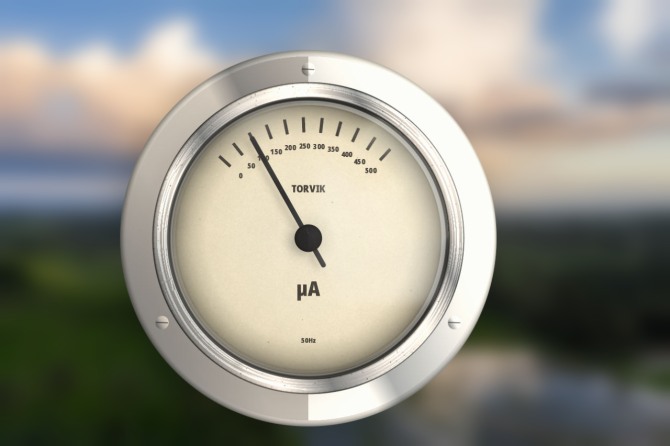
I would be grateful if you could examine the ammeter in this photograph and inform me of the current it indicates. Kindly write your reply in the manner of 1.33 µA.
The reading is 100 µA
